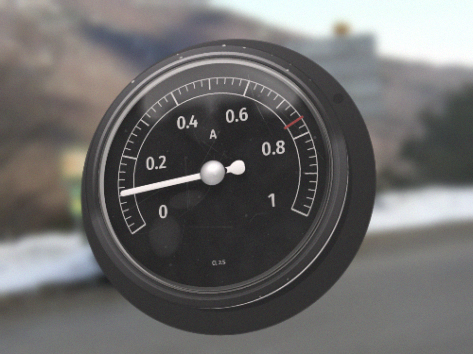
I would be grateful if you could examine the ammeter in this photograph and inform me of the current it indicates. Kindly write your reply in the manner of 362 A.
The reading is 0.1 A
